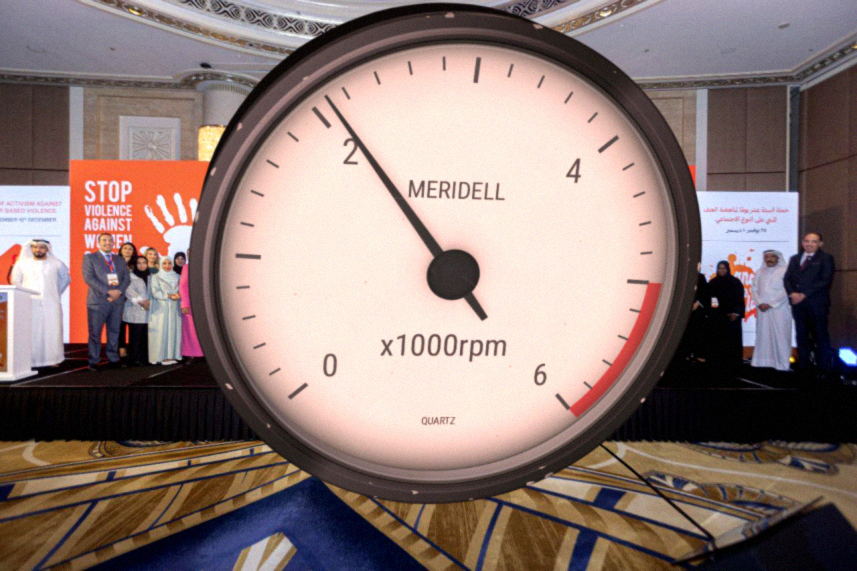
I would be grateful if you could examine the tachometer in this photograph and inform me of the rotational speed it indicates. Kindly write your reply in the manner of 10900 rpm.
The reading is 2100 rpm
